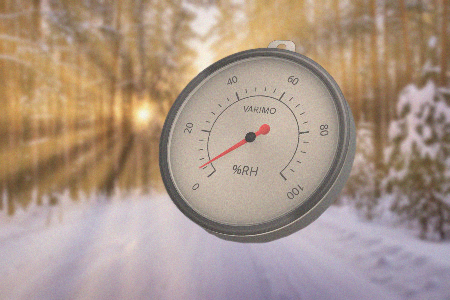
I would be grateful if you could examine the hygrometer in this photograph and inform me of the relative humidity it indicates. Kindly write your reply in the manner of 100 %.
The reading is 4 %
